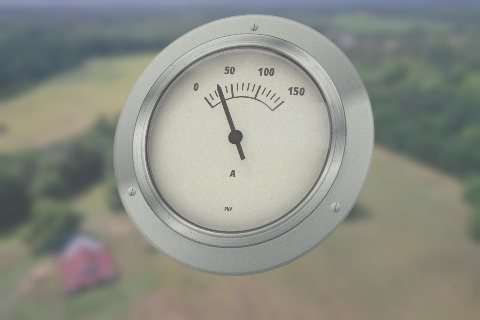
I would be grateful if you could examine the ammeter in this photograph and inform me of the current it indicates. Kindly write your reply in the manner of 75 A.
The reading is 30 A
